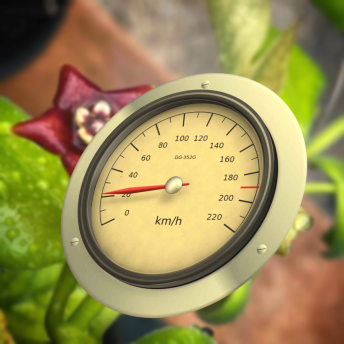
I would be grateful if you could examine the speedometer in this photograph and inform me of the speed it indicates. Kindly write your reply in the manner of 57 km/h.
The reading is 20 km/h
